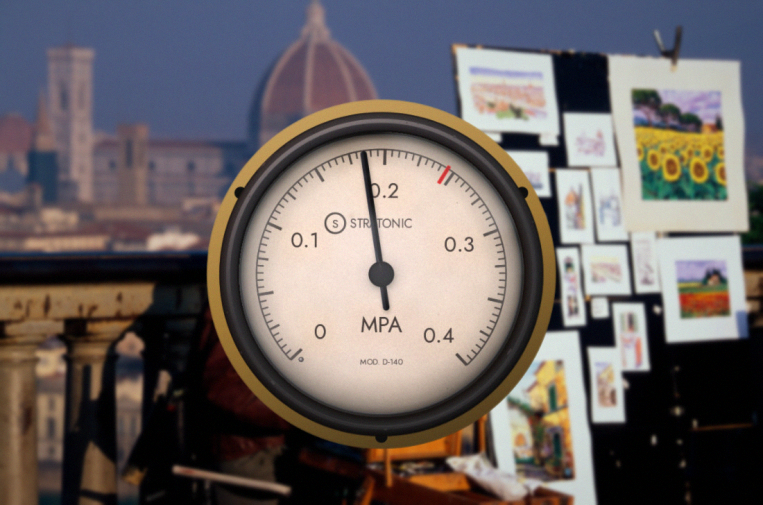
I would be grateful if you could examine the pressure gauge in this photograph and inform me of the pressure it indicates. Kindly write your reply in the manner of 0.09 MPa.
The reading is 0.185 MPa
